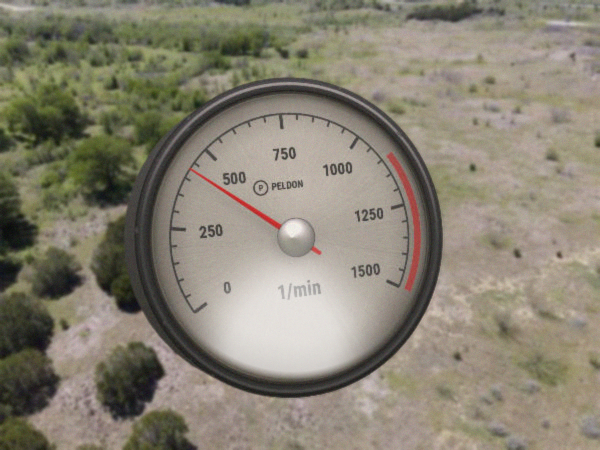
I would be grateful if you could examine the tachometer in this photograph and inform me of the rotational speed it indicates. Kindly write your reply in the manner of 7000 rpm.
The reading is 425 rpm
